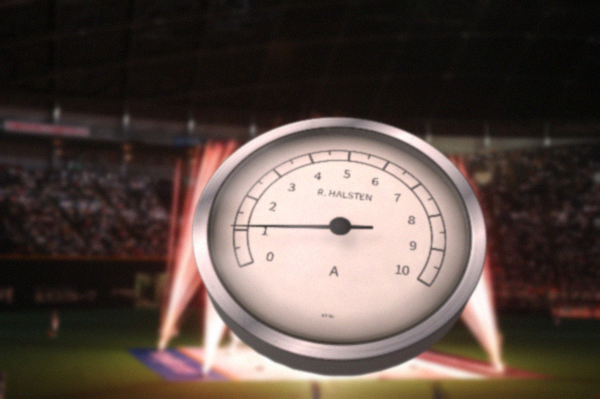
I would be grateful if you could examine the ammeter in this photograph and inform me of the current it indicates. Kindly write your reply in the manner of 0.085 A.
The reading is 1 A
